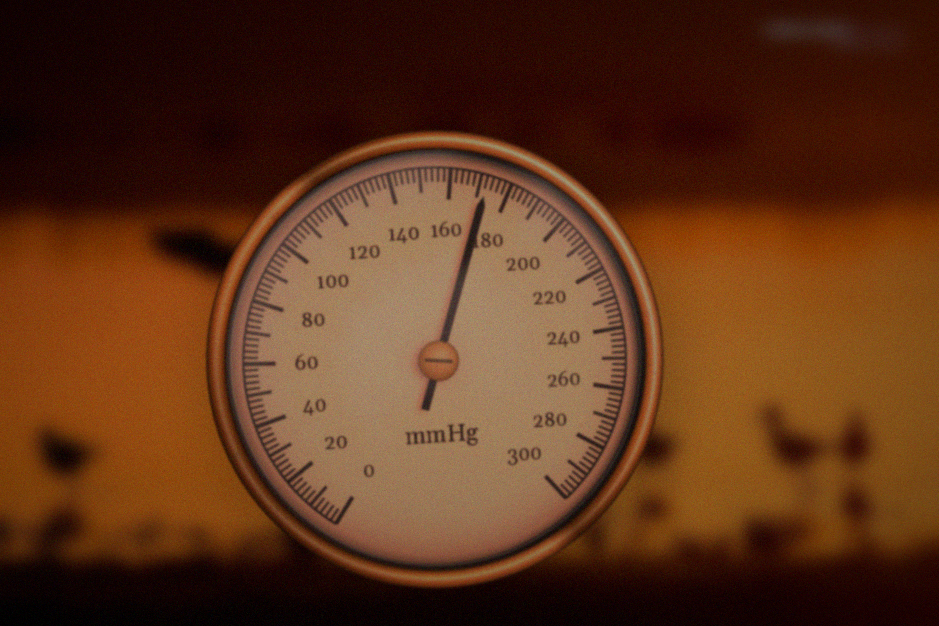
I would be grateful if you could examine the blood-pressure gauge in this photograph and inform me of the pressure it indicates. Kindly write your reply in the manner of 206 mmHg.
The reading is 172 mmHg
